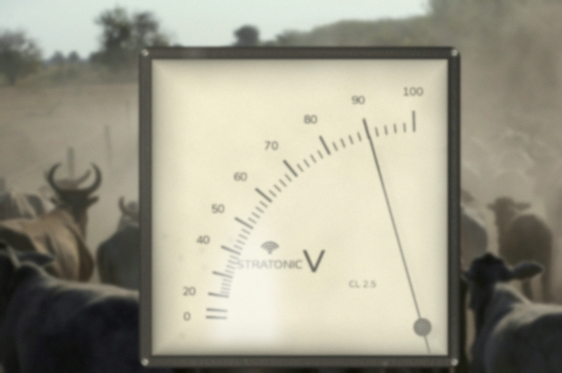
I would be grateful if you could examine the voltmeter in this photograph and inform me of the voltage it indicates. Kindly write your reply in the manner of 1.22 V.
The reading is 90 V
